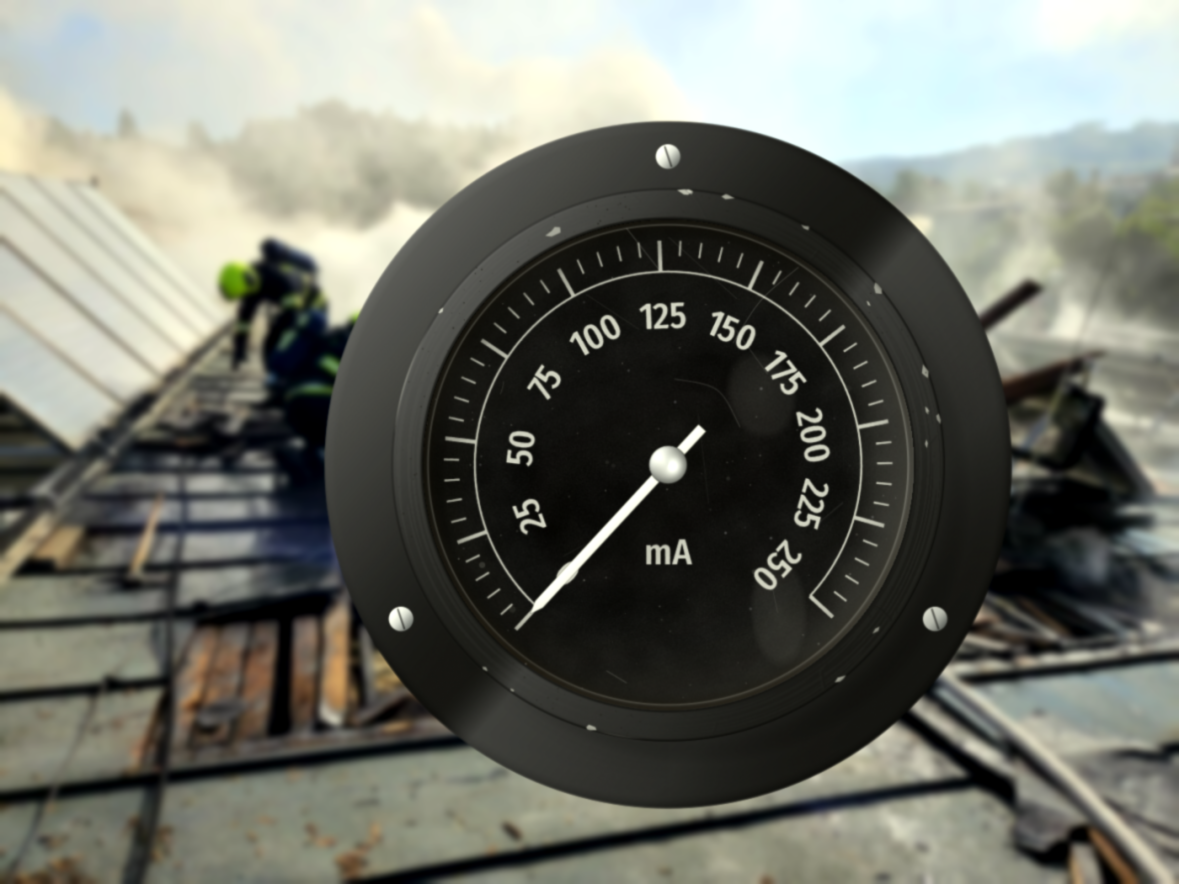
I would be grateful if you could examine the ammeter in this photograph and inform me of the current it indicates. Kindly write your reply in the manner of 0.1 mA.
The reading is 0 mA
